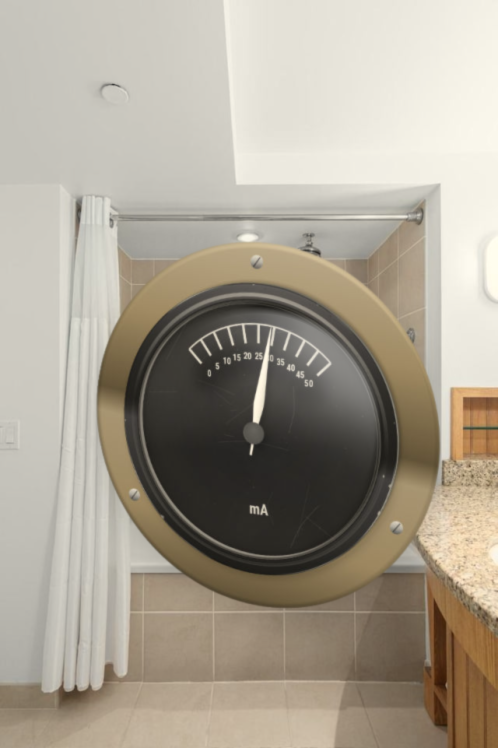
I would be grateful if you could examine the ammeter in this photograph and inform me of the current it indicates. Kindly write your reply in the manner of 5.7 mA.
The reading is 30 mA
